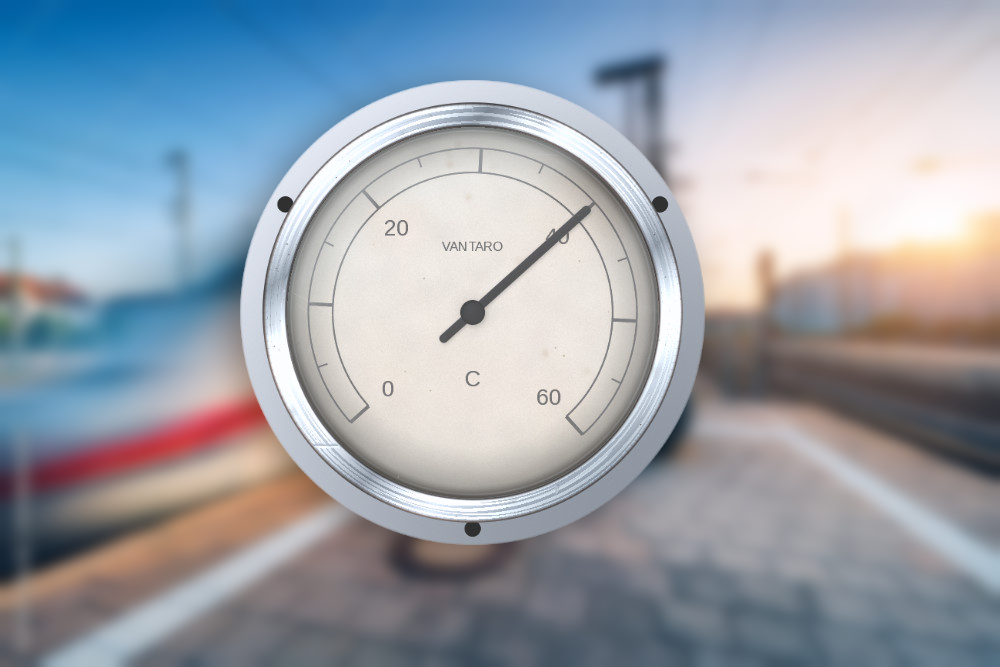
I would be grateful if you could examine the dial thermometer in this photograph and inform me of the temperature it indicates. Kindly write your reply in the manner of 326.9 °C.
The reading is 40 °C
